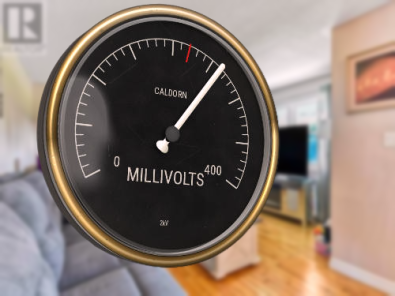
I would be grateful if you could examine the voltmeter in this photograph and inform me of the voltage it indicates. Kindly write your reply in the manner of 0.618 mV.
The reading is 260 mV
